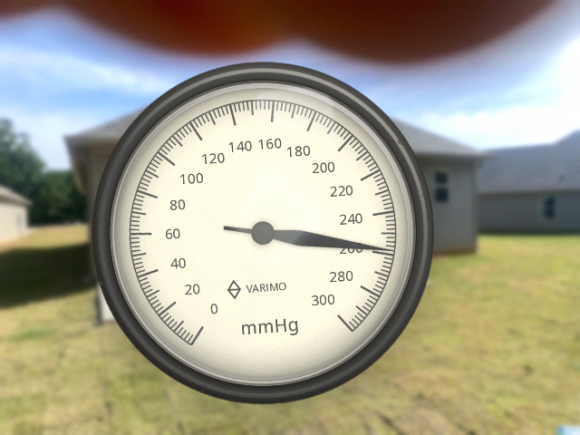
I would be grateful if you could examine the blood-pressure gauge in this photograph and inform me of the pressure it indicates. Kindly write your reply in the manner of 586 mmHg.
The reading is 258 mmHg
